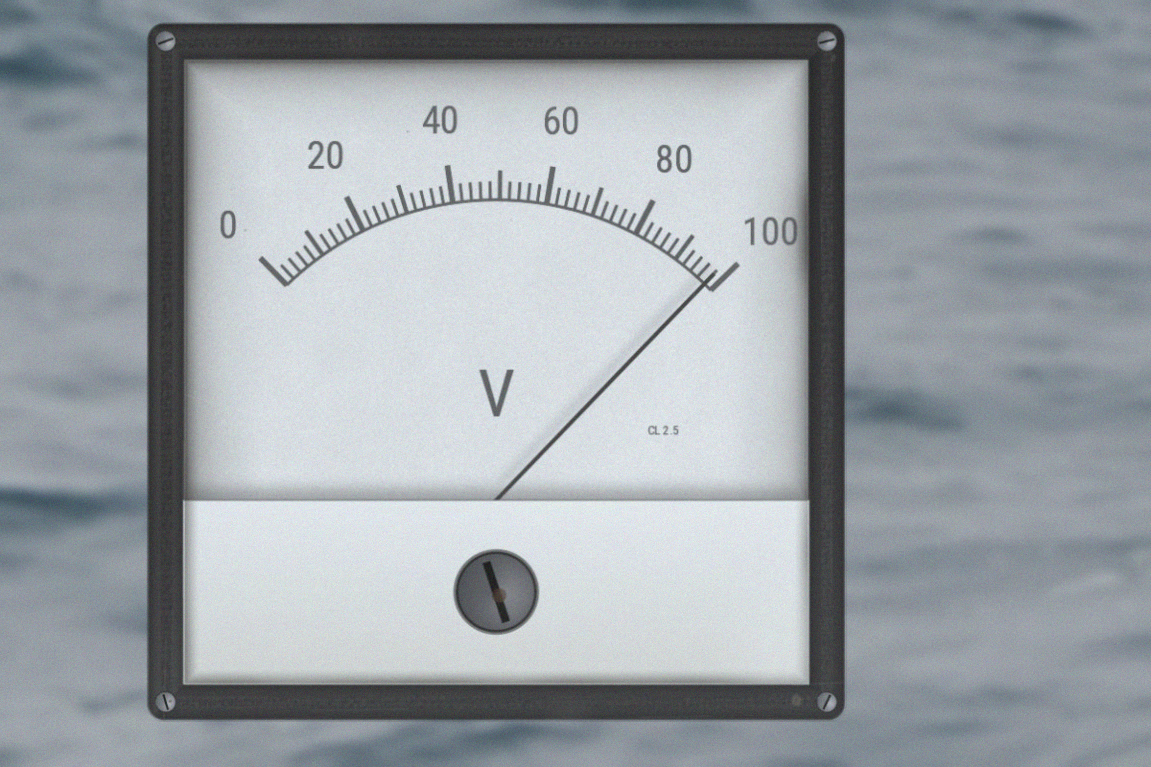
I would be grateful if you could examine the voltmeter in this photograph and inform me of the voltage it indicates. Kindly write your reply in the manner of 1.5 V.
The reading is 98 V
